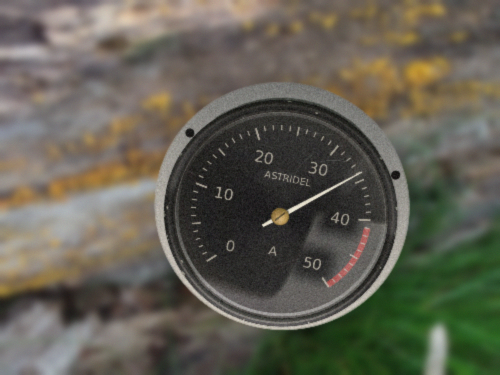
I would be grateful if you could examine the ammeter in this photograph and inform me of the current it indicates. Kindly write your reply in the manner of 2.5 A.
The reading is 34 A
